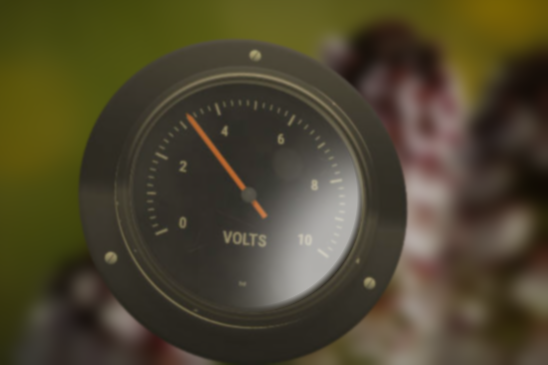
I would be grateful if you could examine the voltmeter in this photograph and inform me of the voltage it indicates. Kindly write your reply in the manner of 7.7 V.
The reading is 3.2 V
